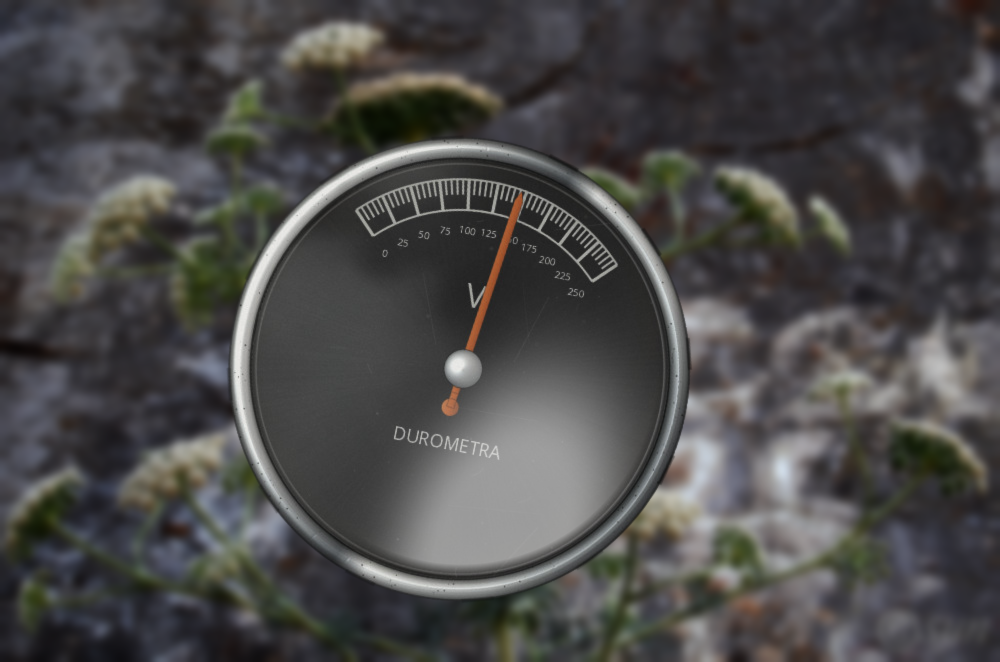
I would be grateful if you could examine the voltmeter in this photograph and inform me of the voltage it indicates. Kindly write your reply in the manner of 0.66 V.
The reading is 145 V
